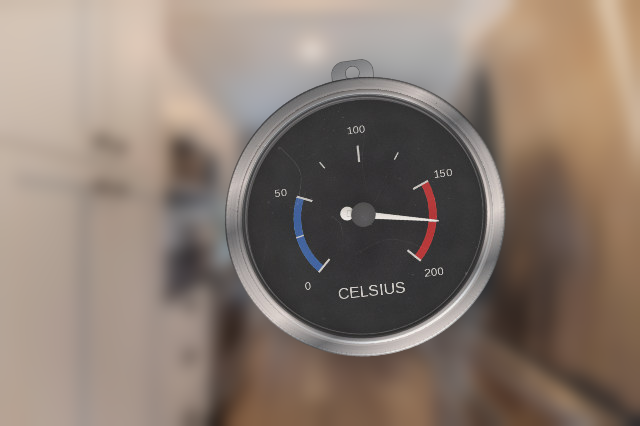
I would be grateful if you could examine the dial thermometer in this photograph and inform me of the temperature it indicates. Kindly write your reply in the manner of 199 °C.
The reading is 175 °C
